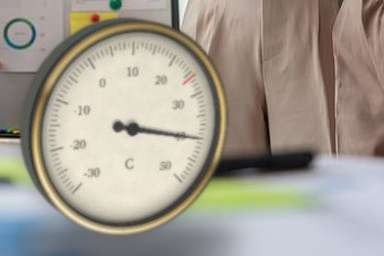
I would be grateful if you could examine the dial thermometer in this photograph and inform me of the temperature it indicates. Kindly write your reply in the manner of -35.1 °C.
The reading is 40 °C
